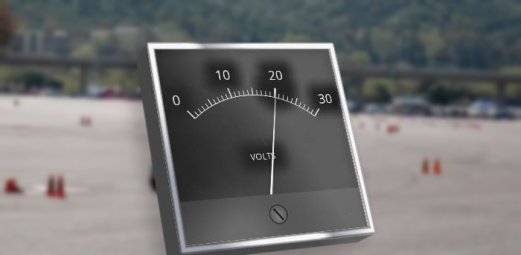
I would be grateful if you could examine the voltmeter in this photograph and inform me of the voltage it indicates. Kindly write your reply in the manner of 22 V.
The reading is 20 V
